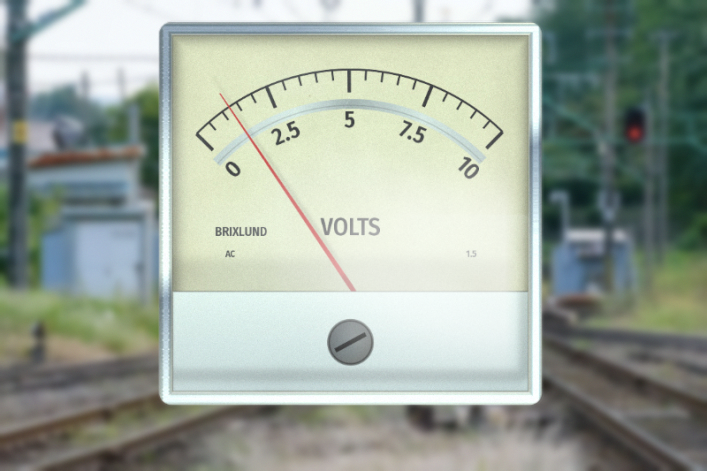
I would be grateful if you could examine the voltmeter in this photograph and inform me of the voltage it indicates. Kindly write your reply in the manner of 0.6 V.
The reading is 1.25 V
